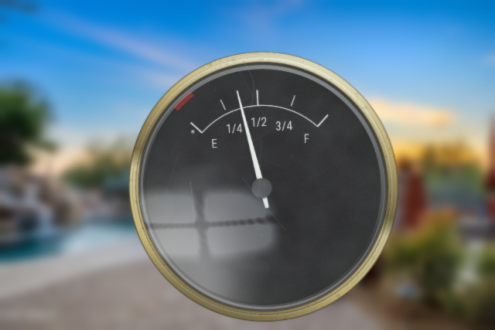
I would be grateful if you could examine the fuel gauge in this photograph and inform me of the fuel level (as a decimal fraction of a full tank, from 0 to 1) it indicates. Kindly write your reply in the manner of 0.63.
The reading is 0.375
